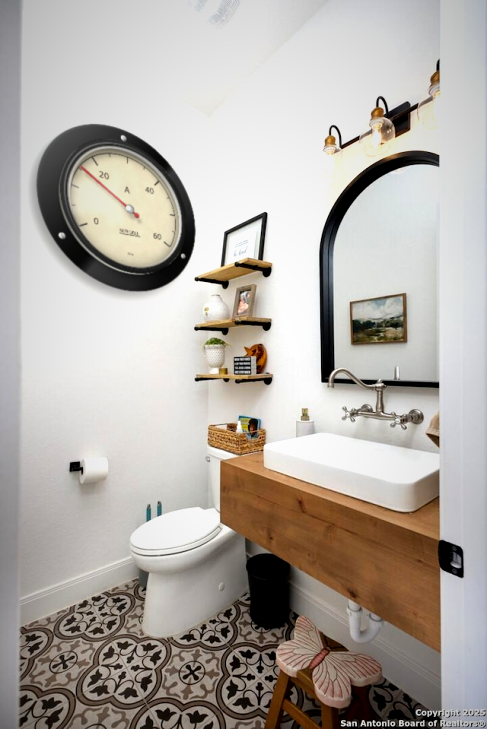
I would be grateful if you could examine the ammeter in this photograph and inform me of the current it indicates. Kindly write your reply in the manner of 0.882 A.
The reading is 15 A
